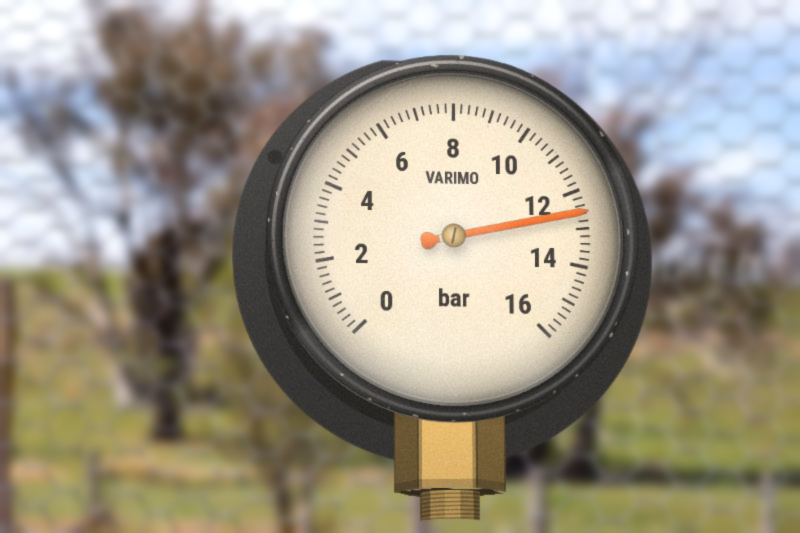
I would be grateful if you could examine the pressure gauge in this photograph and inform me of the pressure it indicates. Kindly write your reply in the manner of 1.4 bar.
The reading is 12.6 bar
